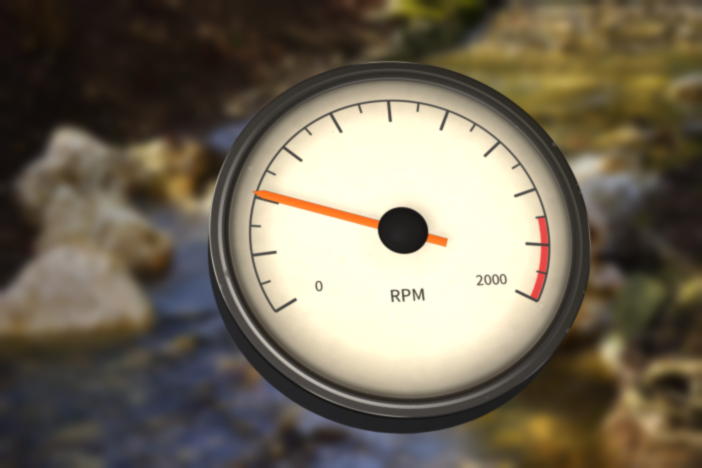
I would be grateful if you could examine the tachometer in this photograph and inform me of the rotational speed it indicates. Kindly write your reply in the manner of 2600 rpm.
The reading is 400 rpm
